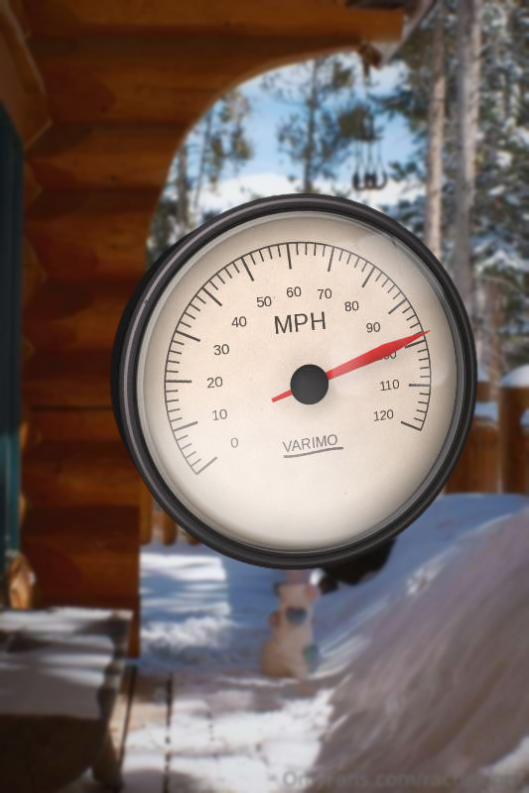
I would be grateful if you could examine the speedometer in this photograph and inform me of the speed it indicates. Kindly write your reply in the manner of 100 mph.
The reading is 98 mph
